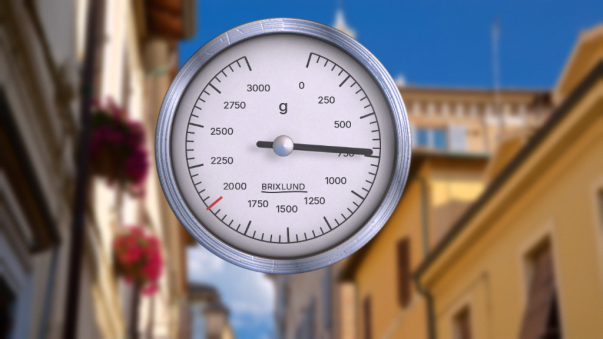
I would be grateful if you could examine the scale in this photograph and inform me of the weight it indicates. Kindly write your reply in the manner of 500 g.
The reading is 725 g
